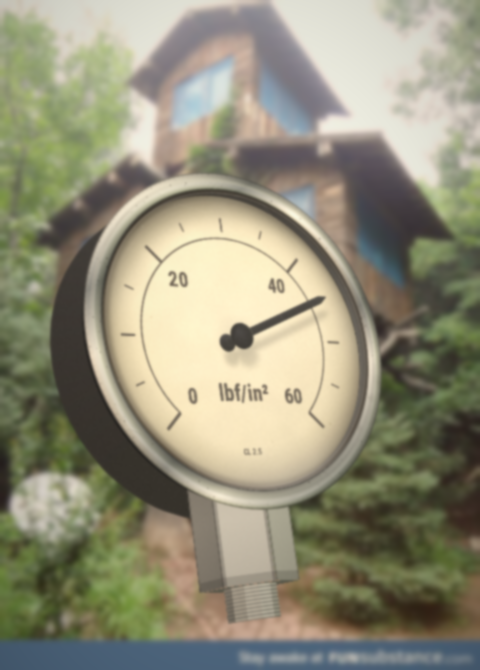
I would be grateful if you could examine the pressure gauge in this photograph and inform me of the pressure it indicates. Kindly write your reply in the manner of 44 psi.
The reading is 45 psi
